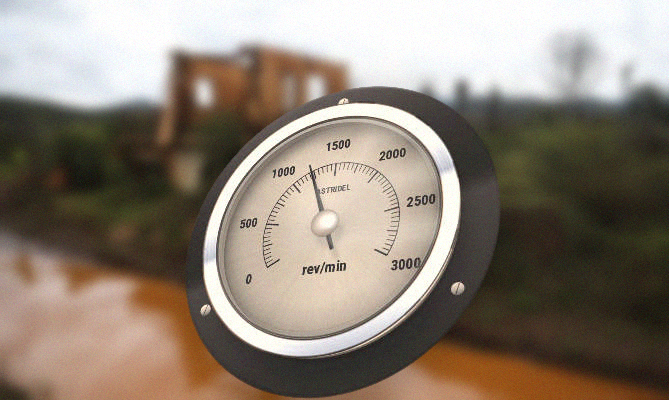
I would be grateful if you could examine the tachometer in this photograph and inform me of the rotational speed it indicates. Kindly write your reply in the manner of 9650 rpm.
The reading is 1250 rpm
